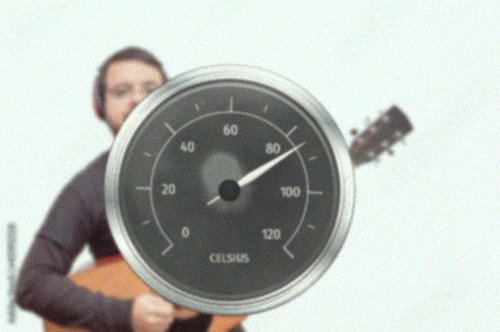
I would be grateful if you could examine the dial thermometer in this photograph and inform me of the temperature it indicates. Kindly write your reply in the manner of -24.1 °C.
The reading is 85 °C
